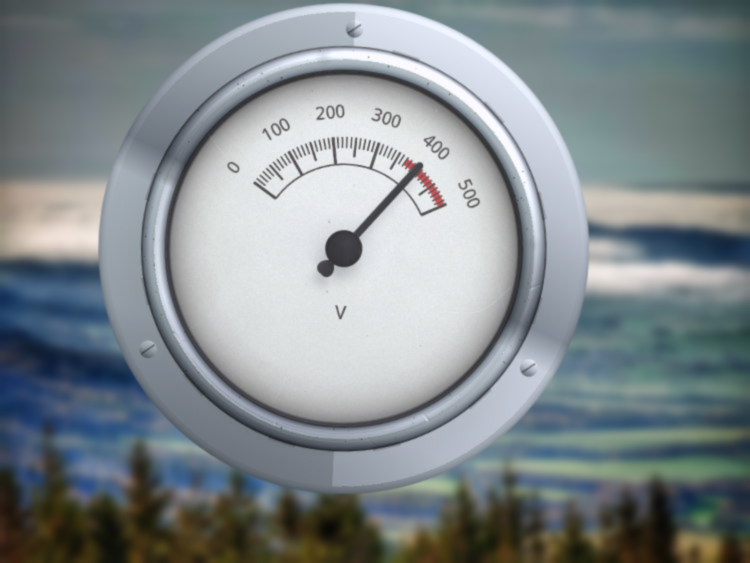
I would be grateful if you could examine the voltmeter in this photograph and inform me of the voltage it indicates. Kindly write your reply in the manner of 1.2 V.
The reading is 400 V
